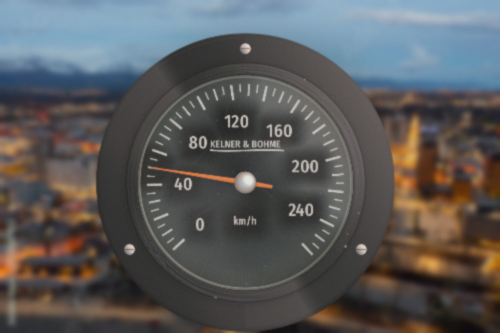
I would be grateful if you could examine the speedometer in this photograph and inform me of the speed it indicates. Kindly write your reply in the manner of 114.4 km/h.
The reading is 50 km/h
